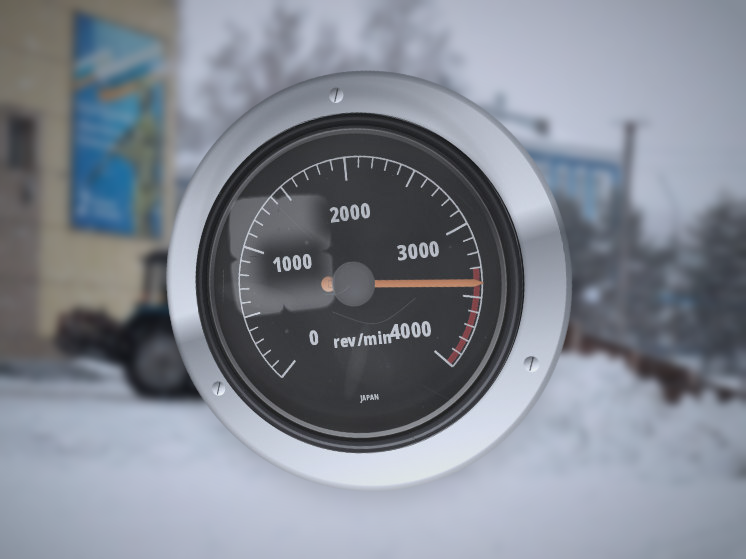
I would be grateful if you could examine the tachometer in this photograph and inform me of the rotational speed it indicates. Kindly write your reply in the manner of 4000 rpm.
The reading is 3400 rpm
